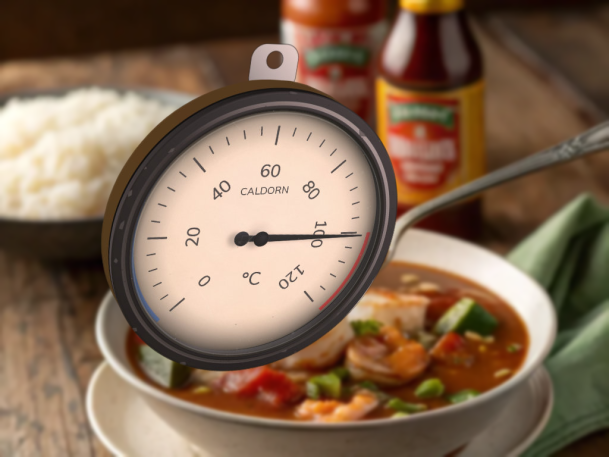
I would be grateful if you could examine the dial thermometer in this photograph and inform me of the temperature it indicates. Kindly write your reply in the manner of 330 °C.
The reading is 100 °C
